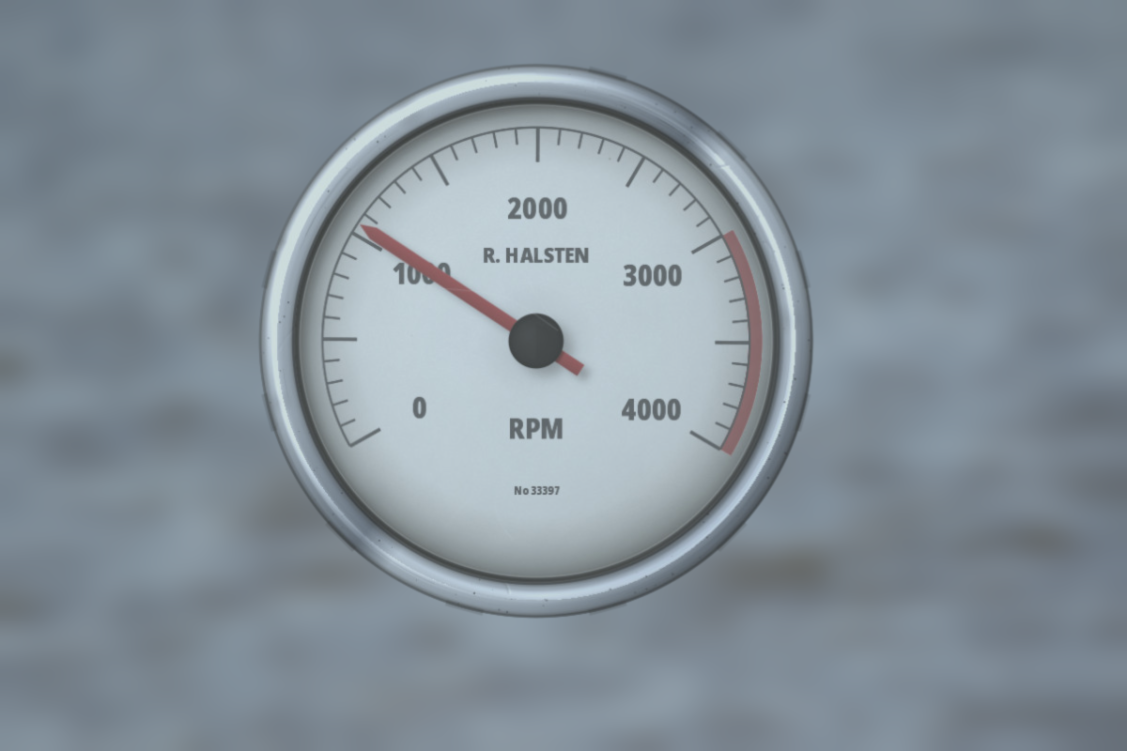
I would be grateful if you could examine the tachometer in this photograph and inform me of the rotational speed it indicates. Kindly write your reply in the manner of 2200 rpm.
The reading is 1050 rpm
